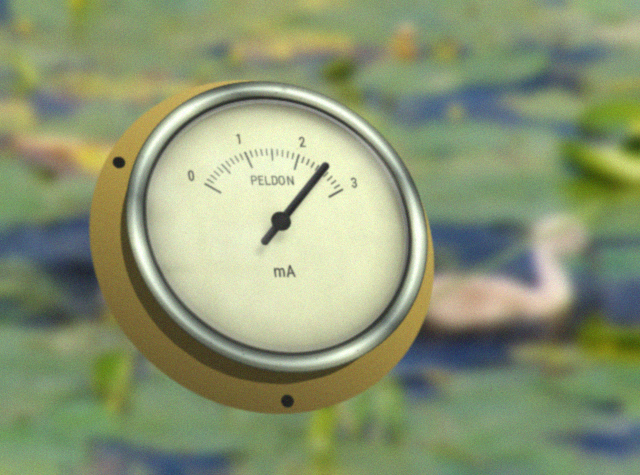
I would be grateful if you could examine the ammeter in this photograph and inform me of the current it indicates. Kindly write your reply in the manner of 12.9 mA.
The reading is 2.5 mA
